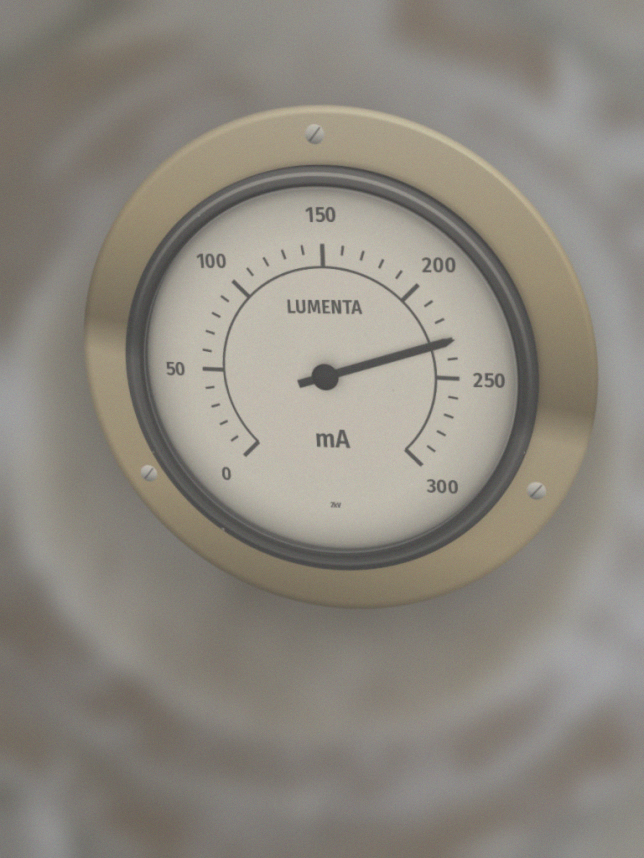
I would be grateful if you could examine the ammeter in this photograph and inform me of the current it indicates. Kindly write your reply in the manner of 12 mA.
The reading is 230 mA
